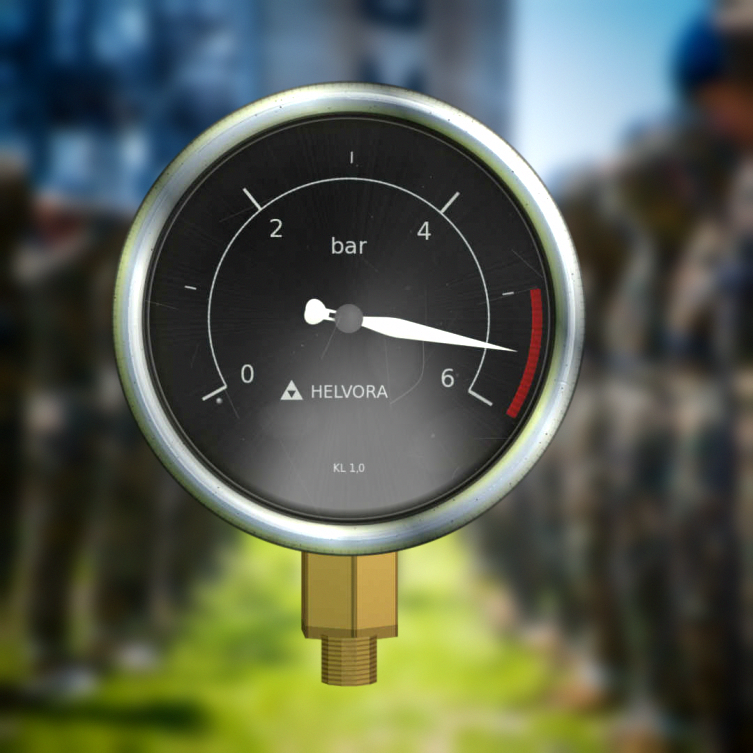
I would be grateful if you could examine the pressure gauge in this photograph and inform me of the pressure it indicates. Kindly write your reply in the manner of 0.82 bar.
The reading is 5.5 bar
